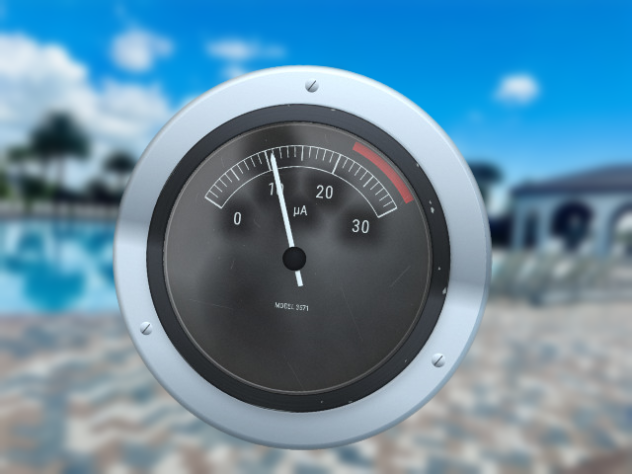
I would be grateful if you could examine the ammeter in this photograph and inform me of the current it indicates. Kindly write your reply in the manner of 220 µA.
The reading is 11 µA
